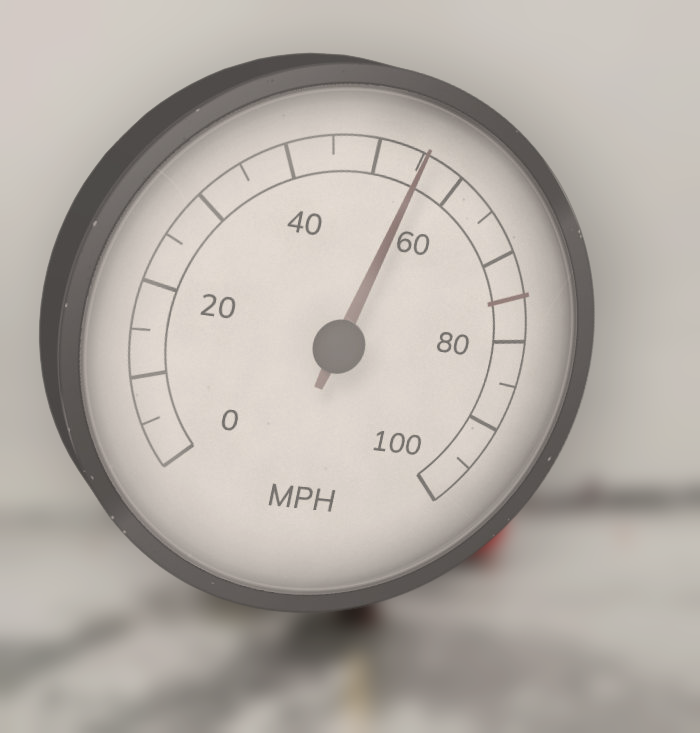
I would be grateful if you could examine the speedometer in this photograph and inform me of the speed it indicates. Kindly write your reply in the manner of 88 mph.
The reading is 55 mph
